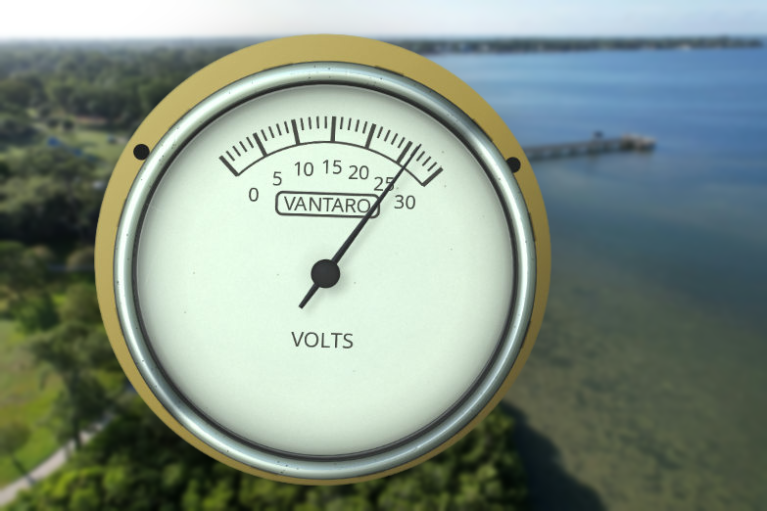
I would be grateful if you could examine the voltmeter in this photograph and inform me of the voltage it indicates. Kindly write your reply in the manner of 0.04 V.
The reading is 26 V
